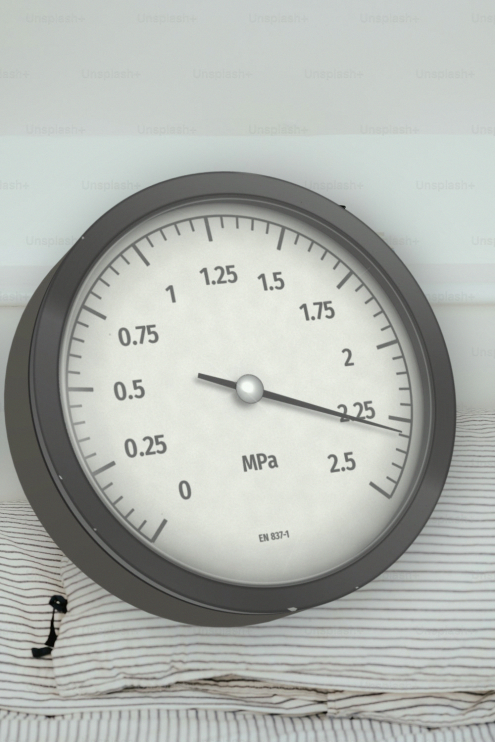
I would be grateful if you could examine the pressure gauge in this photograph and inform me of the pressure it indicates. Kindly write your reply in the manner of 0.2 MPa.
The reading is 2.3 MPa
